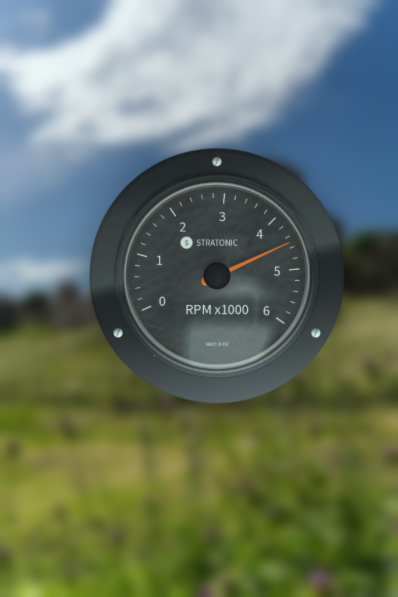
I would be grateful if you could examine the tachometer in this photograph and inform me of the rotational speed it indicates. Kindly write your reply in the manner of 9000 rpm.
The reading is 4500 rpm
